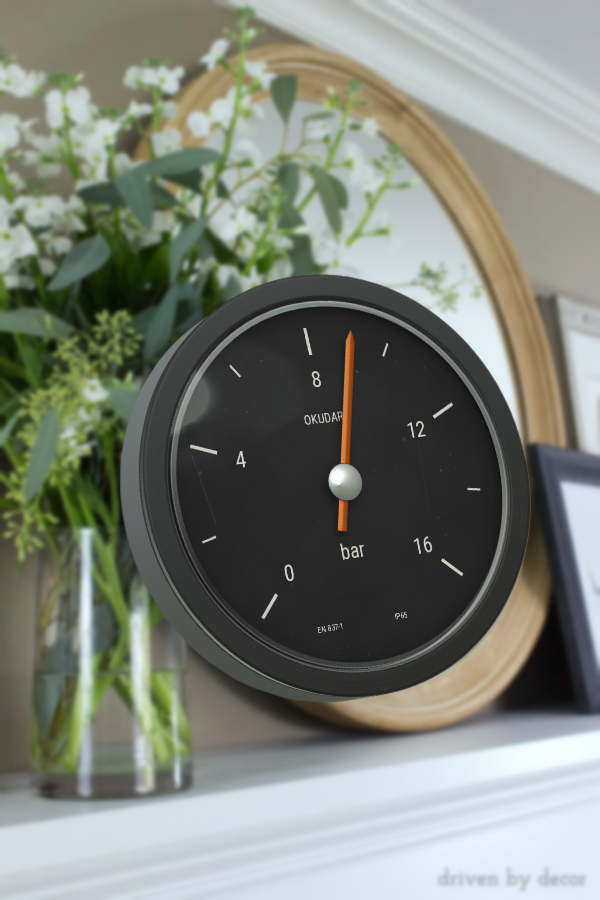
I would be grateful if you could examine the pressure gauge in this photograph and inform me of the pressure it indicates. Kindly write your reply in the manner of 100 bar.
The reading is 9 bar
